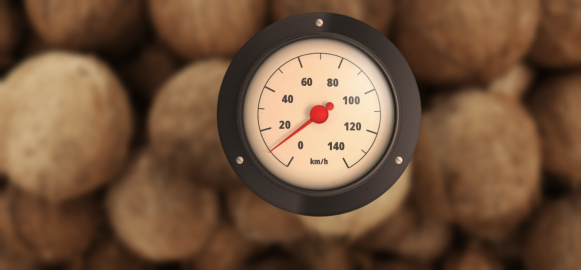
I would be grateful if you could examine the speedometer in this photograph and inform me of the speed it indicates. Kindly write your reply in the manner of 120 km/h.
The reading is 10 km/h
